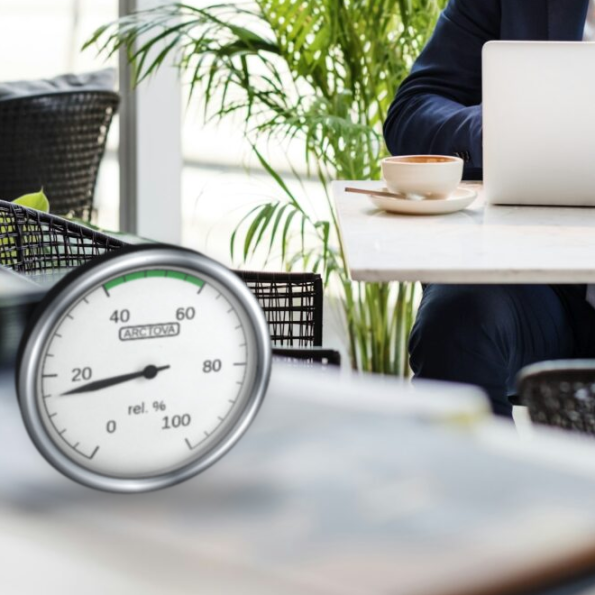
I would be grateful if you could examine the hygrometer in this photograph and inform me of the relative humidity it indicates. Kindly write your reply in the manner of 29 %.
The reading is 16 %
